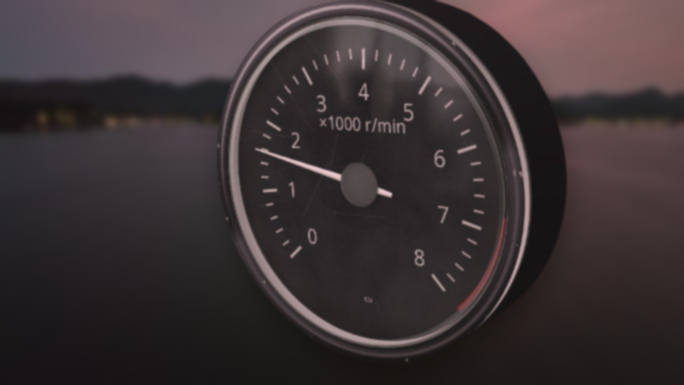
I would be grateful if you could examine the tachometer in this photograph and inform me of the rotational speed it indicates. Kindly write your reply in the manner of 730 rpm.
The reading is 1600 rpm
